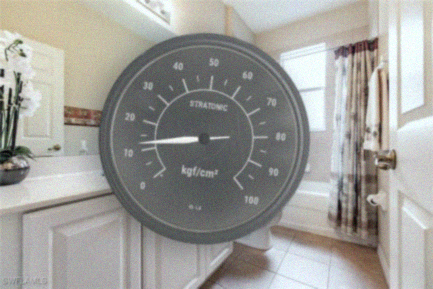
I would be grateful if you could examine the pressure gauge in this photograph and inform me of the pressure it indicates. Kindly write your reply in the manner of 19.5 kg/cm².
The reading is 12.5 kg/cm²
